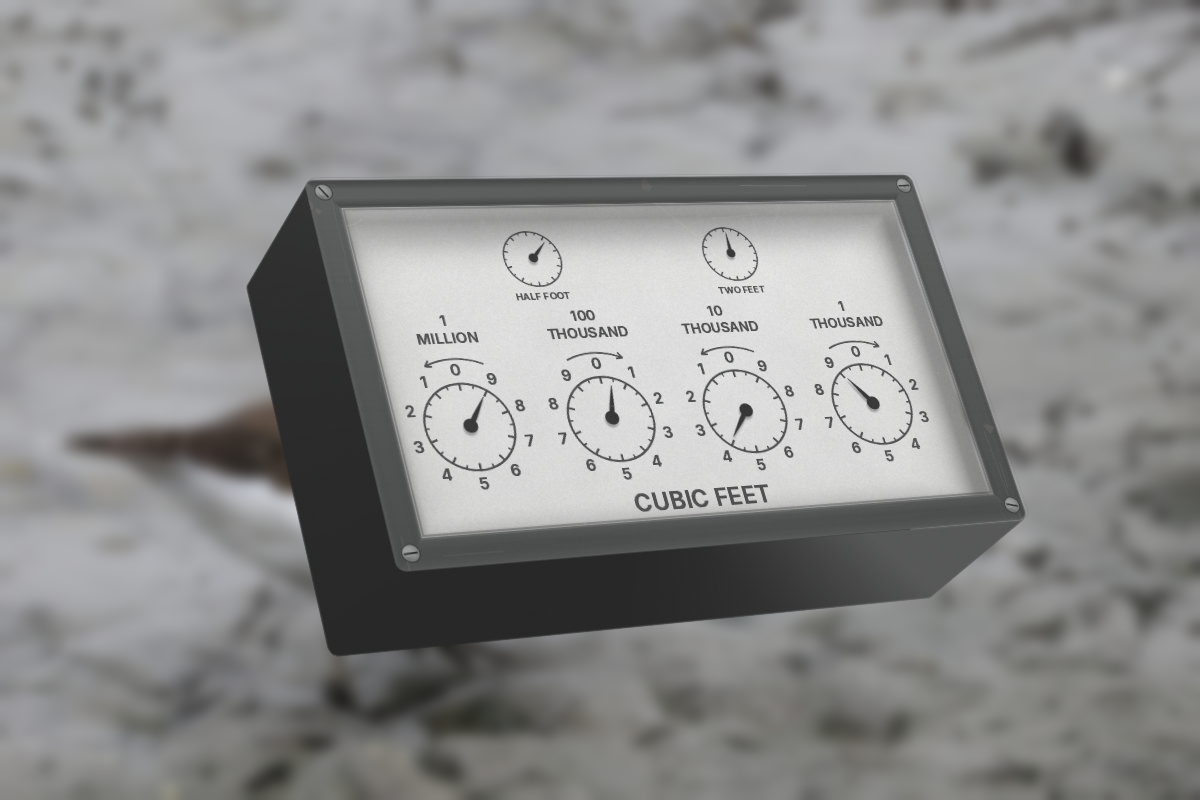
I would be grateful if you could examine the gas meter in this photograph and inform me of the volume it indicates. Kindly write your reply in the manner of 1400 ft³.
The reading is 903900 ft³
